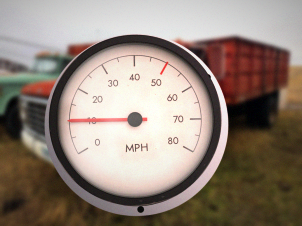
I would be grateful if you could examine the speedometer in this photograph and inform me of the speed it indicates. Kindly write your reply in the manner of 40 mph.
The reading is 10 mph
